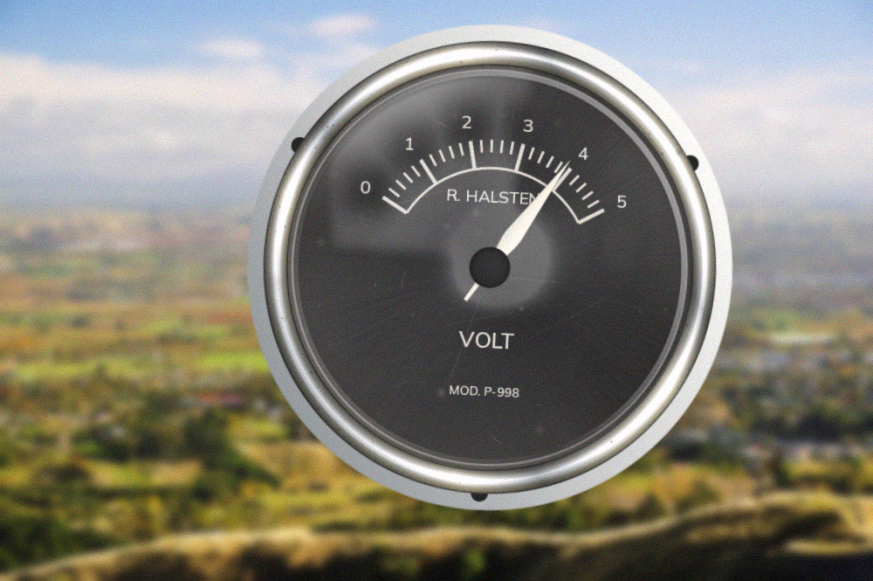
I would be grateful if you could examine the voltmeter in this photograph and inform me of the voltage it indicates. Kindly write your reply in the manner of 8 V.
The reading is 3.9 V
